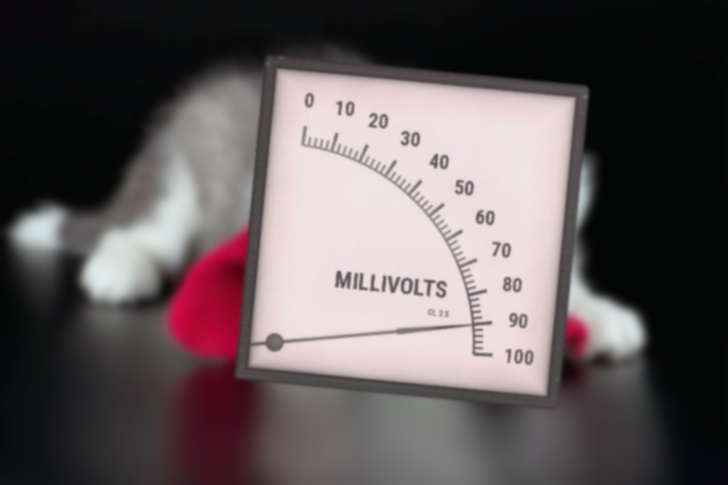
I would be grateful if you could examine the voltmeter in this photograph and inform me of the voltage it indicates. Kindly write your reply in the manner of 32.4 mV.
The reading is 90 mV
